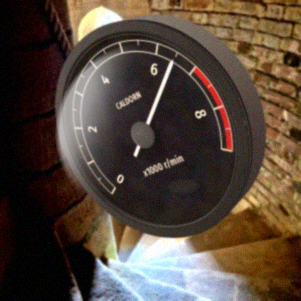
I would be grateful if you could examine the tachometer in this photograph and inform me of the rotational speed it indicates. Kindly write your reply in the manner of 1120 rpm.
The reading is 6500 rpm
